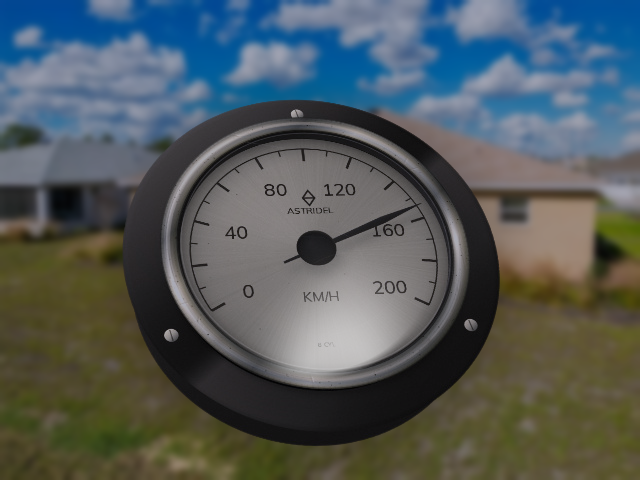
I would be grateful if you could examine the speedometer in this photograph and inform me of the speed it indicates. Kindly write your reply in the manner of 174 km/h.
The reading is 155 km/h
